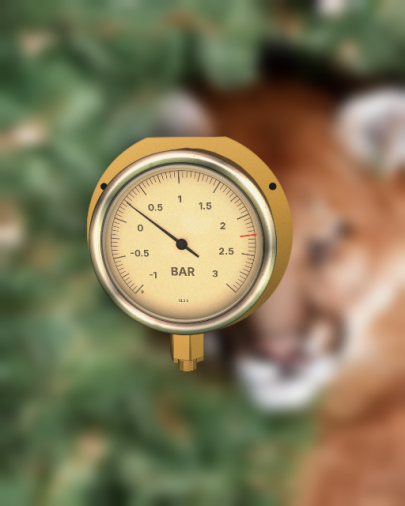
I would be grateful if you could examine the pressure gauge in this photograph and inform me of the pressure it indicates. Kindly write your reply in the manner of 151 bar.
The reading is 0.25 bar
